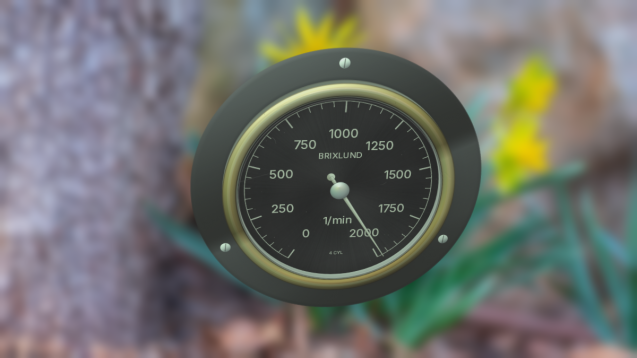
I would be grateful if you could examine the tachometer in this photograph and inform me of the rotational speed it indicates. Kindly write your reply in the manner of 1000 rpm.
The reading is 1975 rpm
